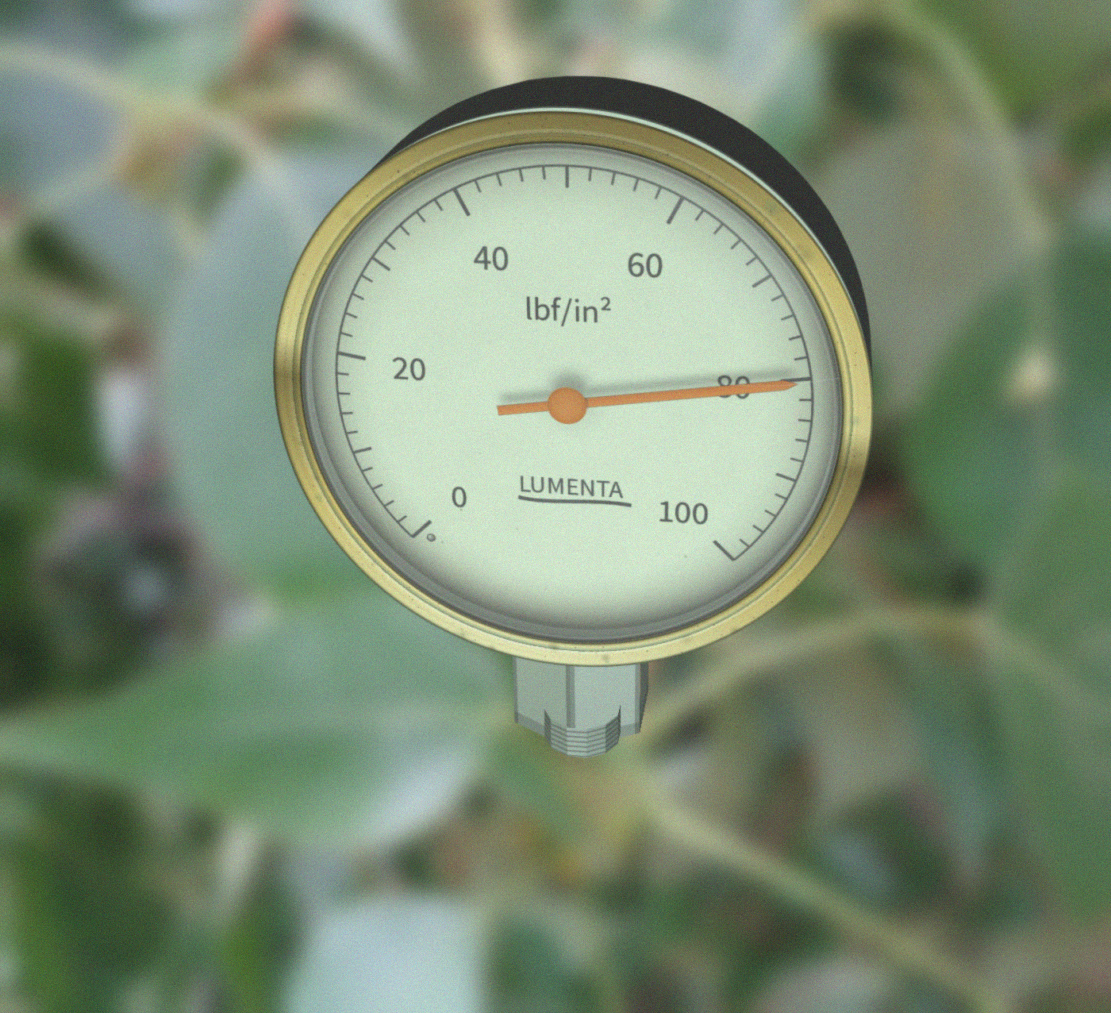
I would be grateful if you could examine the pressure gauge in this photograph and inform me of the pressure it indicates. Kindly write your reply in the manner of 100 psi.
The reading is 80 psi
